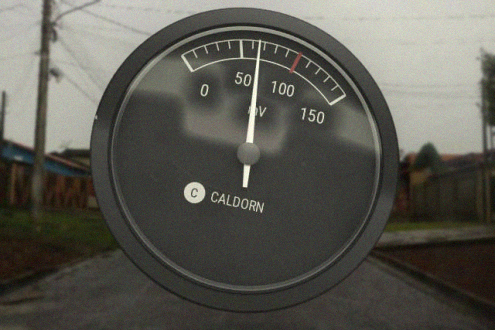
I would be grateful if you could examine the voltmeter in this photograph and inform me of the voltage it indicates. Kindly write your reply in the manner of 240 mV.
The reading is 65 mV
